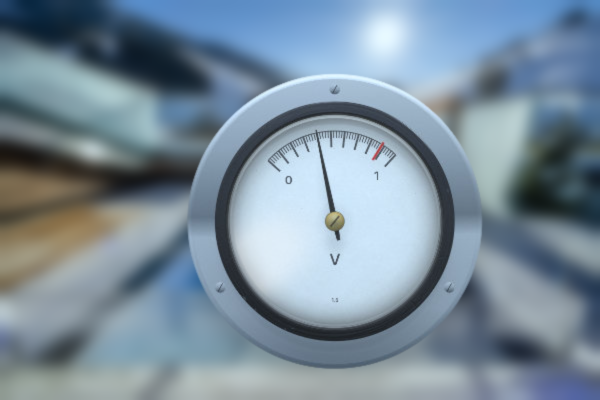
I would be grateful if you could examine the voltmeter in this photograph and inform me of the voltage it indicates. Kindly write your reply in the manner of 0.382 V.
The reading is 0.4 V
